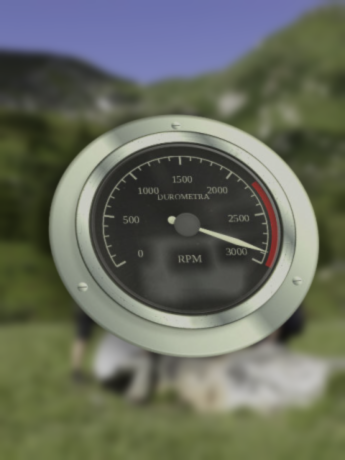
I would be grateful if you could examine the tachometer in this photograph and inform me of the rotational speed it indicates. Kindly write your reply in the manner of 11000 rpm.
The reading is 2900 rpm
